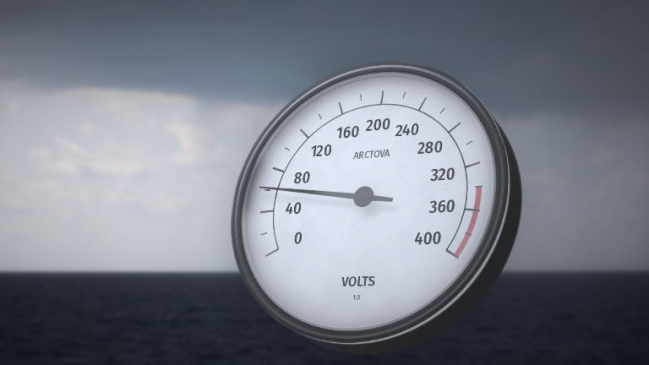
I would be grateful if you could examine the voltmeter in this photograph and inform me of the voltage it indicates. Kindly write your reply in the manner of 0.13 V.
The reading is 60 V
